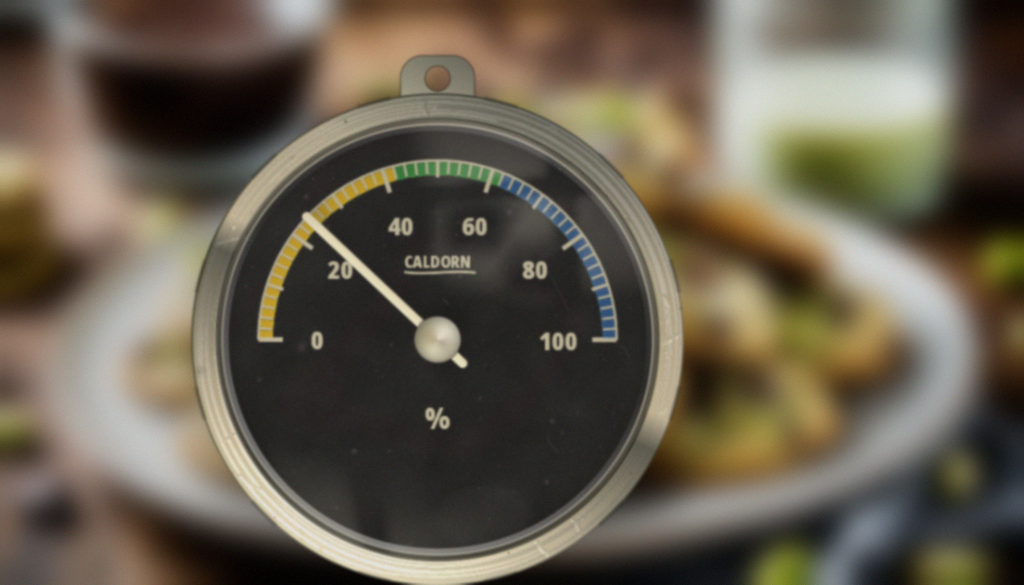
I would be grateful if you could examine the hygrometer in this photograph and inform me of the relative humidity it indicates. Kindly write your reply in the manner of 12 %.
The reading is 24 %
